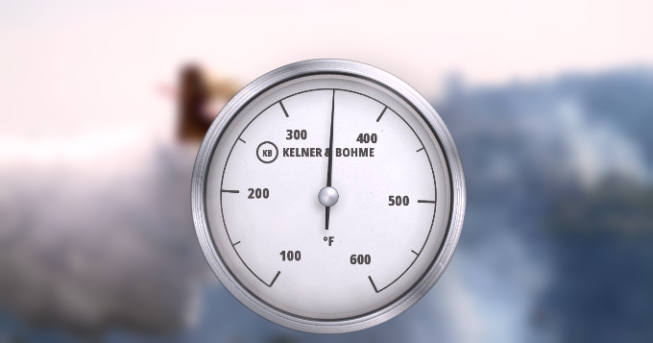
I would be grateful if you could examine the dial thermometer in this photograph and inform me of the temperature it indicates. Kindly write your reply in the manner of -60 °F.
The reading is 350 °F
